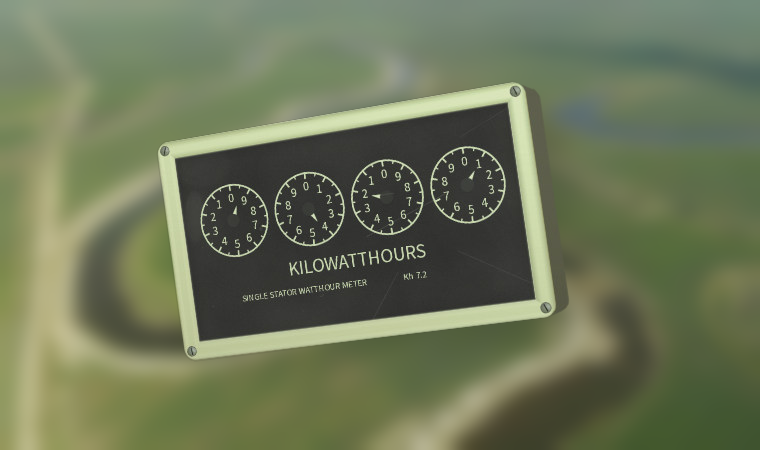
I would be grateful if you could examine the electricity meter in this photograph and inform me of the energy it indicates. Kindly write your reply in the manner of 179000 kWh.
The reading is 9421 kWh
